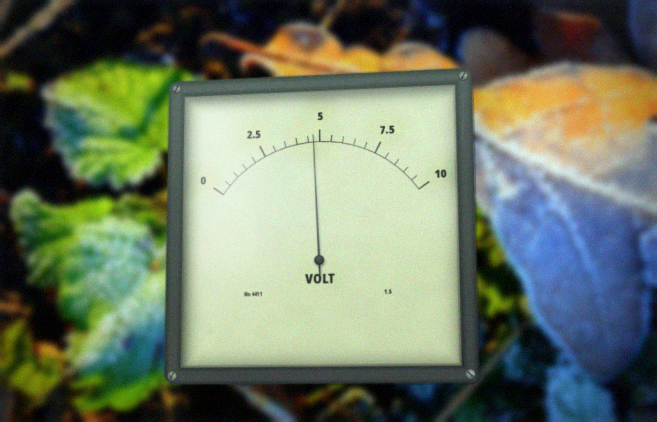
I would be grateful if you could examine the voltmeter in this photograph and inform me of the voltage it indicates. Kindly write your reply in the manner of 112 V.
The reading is 4.75 V
